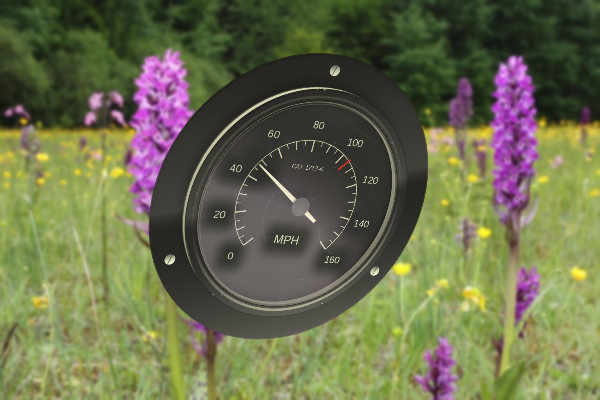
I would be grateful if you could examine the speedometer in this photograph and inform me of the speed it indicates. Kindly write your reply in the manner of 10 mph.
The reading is 47.5 mph
